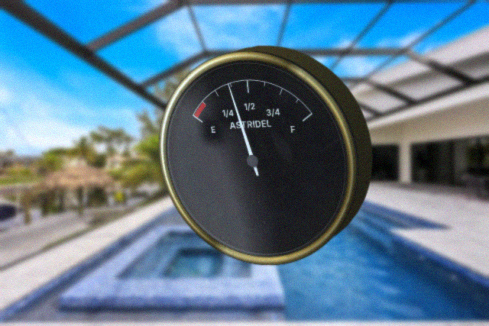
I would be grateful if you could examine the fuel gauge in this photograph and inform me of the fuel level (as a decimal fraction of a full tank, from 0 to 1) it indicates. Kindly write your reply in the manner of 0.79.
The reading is 0.375
